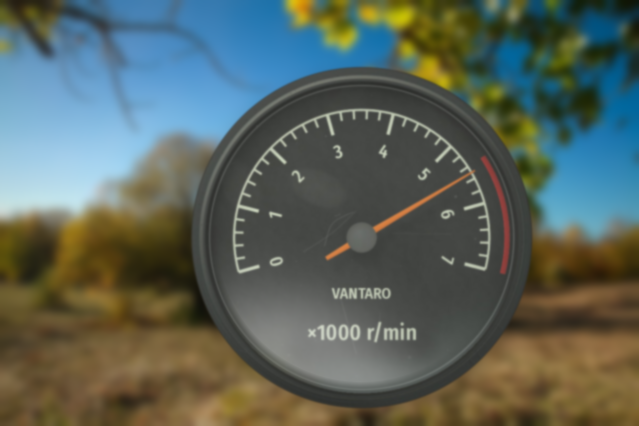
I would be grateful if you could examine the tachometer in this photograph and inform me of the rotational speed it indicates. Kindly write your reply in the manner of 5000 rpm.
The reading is 5500 rpm
